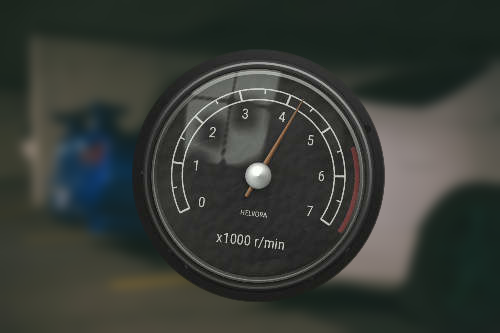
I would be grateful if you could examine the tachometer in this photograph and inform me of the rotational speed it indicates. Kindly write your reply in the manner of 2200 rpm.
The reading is 4250 rpm
